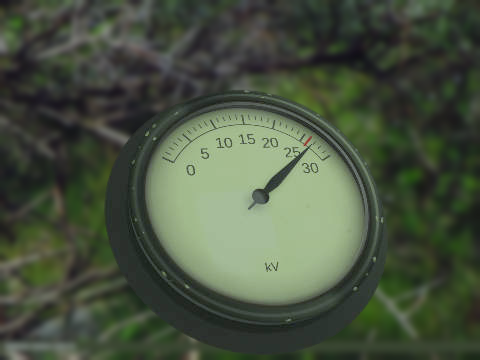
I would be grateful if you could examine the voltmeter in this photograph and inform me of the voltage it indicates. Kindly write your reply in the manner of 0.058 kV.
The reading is 27 kV
